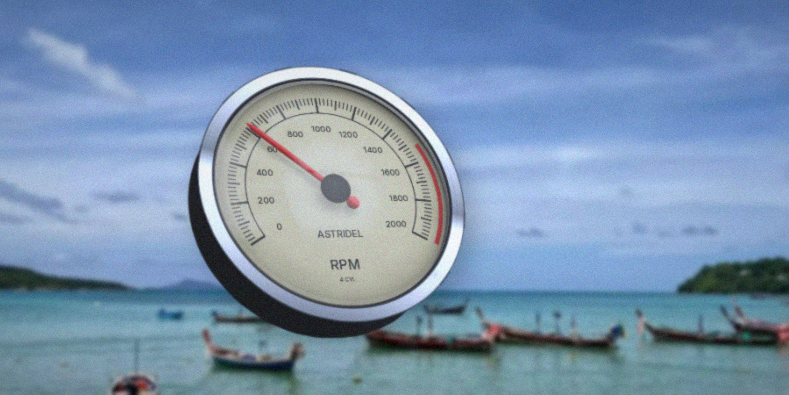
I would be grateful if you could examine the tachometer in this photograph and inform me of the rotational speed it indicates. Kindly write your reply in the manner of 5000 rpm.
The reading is 600 rpm
